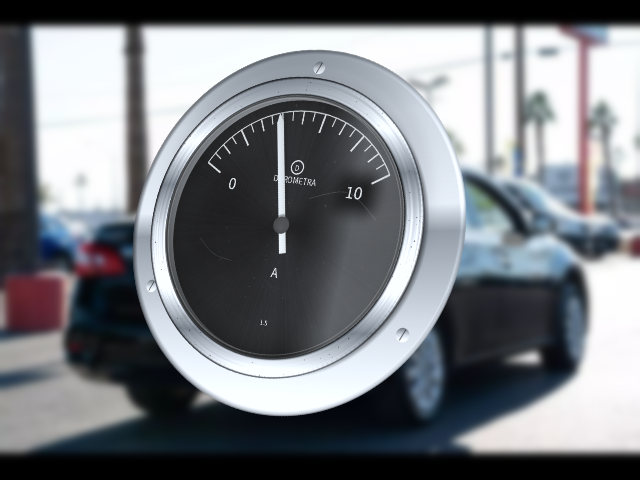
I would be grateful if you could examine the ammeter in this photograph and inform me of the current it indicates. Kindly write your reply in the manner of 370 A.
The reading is 4 A
